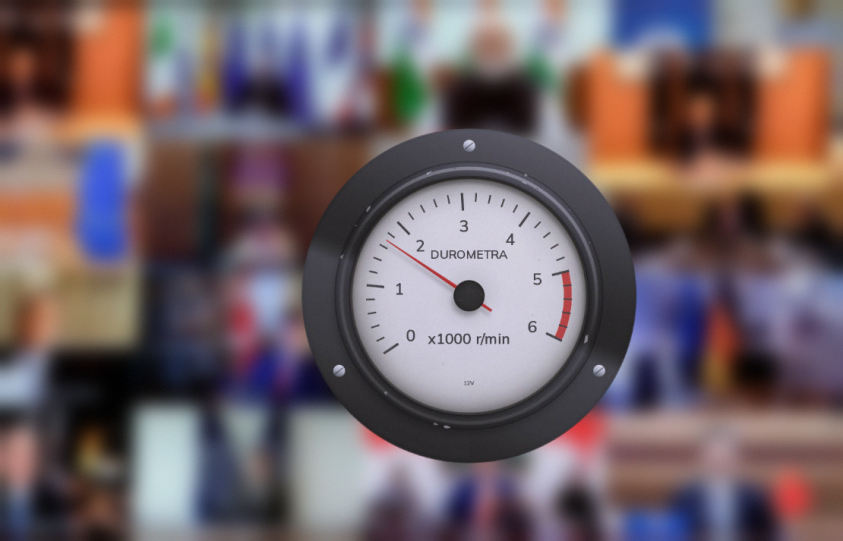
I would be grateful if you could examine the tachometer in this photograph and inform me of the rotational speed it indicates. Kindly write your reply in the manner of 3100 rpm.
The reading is 1700 rpm
